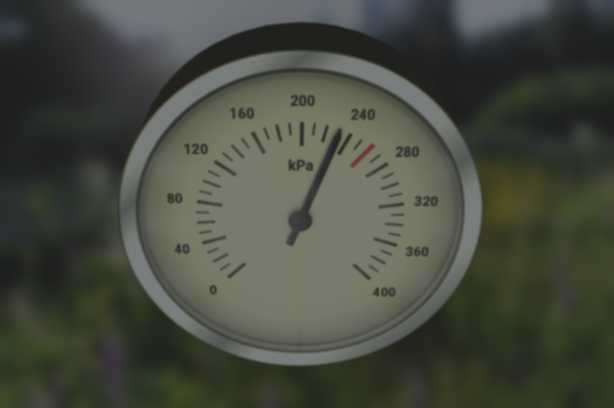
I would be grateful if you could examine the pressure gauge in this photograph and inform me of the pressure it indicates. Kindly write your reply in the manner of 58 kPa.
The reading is 230 kPa
